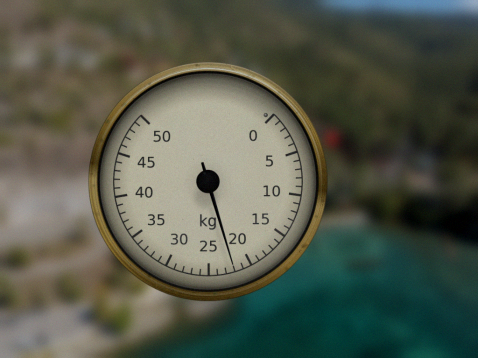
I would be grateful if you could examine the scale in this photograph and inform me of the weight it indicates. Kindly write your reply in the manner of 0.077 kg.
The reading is 22 kg
